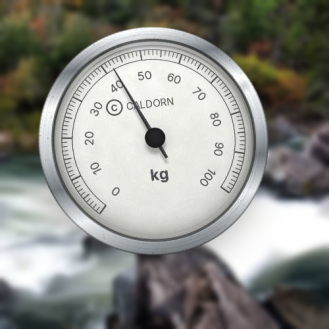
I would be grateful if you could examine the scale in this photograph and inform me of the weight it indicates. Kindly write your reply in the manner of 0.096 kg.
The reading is 42 kg
